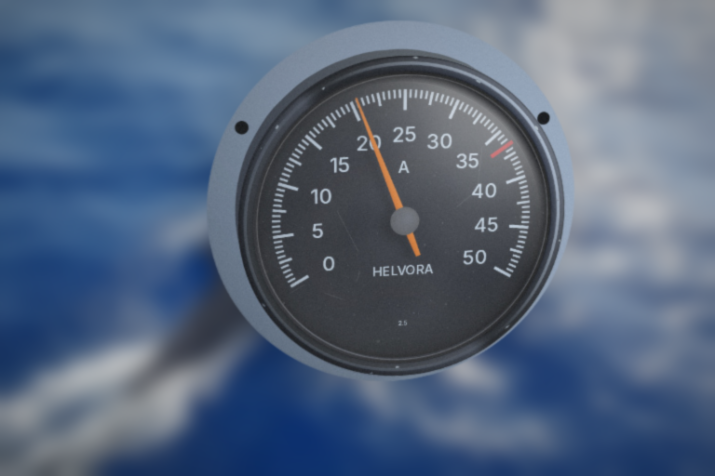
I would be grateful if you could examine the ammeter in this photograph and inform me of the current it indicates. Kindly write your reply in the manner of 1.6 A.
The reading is 20.5 A
